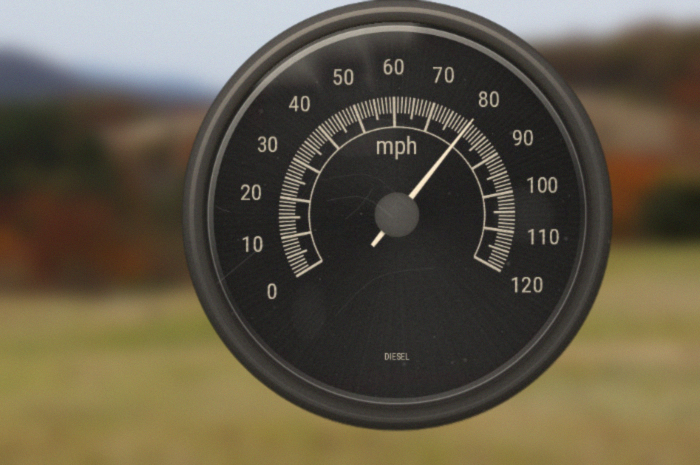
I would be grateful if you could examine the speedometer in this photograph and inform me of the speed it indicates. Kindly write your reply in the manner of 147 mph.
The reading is 80 mph
